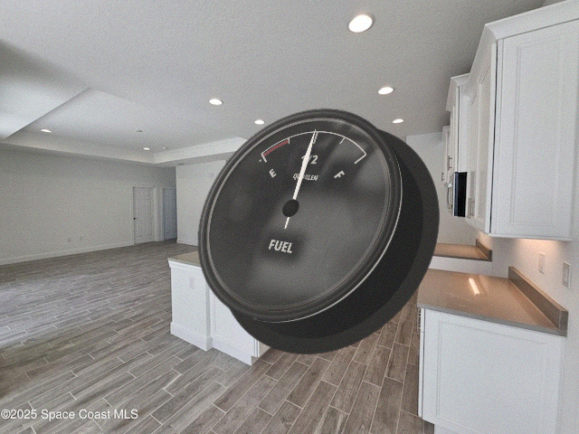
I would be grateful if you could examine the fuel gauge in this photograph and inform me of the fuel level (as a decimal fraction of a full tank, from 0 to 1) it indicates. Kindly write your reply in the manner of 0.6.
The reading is 0.5
